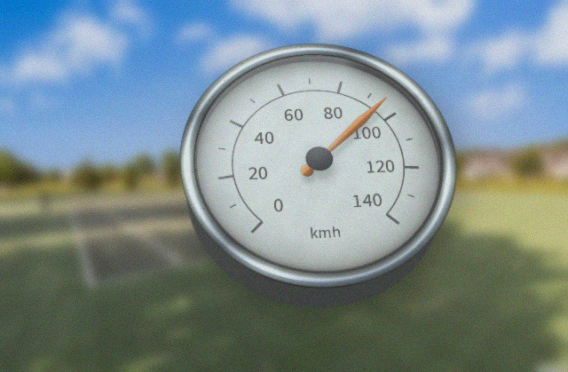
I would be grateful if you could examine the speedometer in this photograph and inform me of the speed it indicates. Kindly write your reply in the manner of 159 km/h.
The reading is 95 km/h
